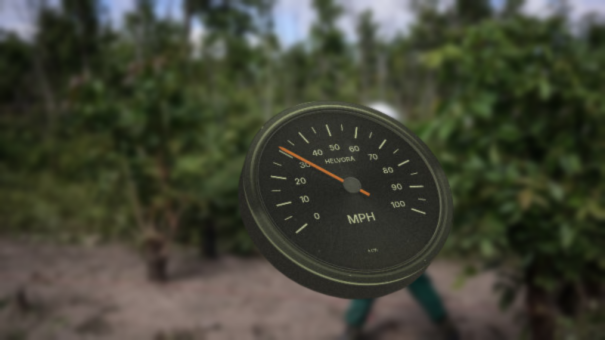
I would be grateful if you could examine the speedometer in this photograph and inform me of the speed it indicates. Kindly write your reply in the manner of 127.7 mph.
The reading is 30 mph
